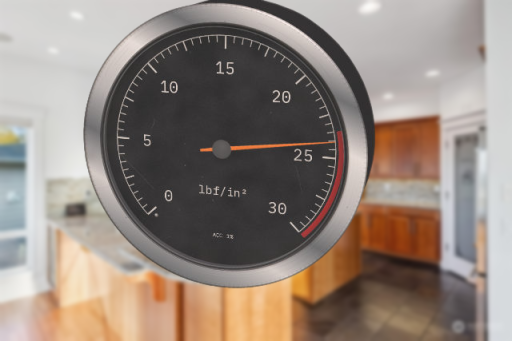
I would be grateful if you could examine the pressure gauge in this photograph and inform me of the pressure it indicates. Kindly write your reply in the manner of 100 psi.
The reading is 24 psi
